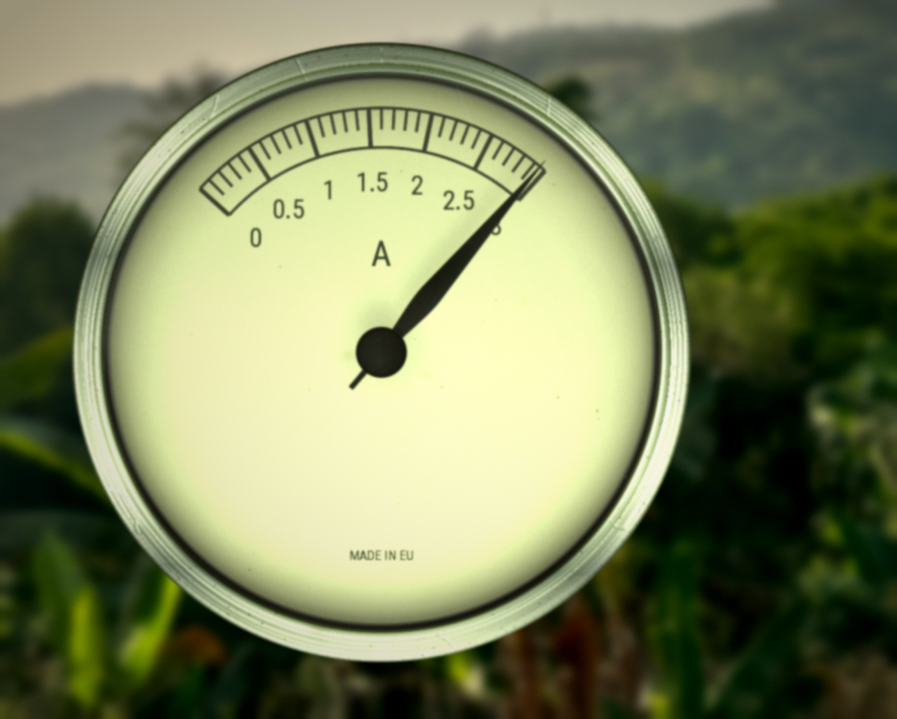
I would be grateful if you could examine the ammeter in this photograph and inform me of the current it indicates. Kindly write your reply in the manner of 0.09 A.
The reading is 2.95 A
